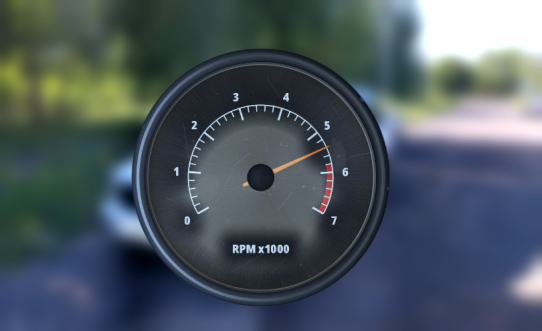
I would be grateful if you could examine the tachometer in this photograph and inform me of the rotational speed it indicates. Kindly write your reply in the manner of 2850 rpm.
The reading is 5400 rpm
